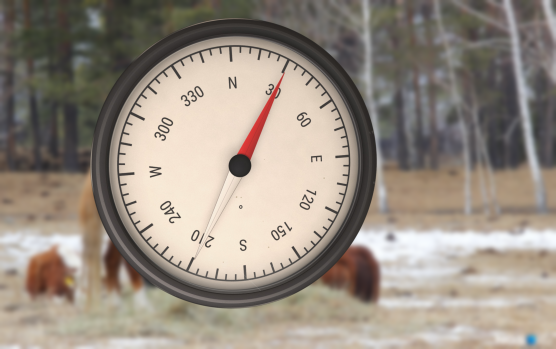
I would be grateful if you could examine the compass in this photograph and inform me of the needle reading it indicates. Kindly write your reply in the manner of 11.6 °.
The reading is 30 °
